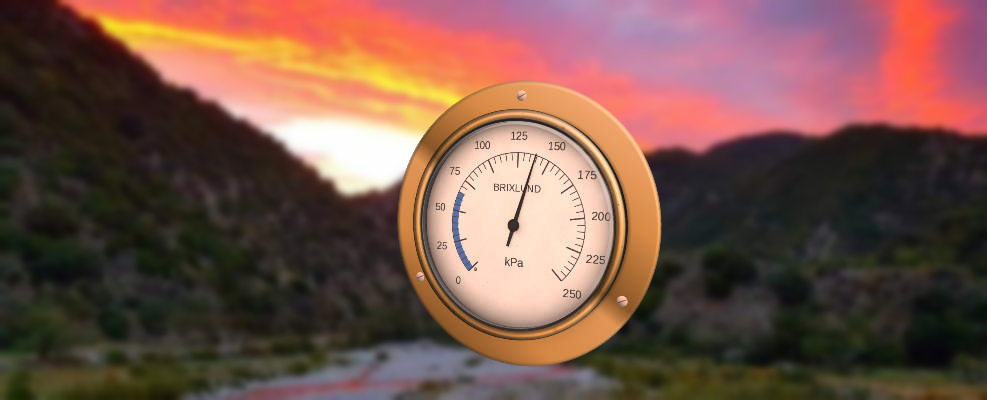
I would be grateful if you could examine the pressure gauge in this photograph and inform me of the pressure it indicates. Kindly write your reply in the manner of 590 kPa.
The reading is 140 kPa
